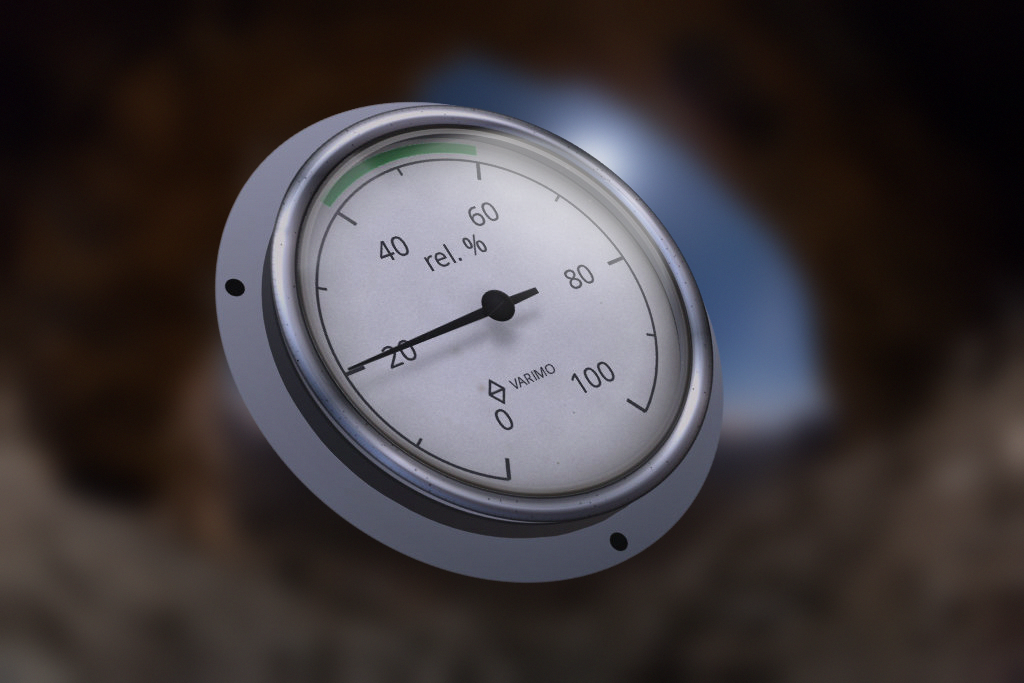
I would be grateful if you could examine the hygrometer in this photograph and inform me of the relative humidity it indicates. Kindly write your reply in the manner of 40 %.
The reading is 20 %
